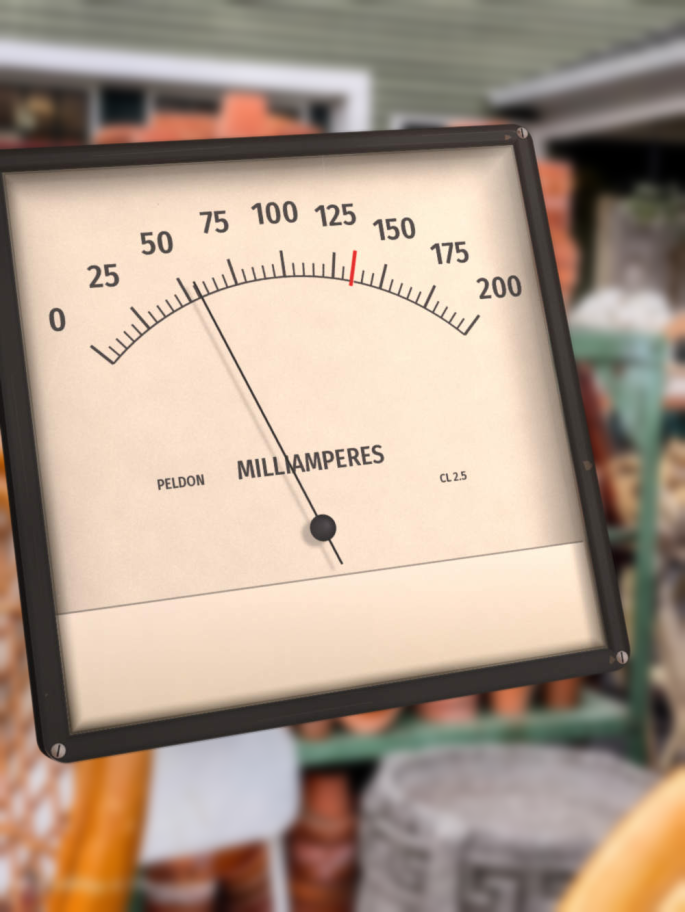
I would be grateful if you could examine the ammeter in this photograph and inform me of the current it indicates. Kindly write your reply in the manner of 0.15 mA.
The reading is 55 mA
